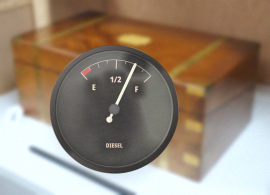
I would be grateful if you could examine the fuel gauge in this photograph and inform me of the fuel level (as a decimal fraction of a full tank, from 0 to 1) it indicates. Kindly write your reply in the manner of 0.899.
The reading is 0.75
